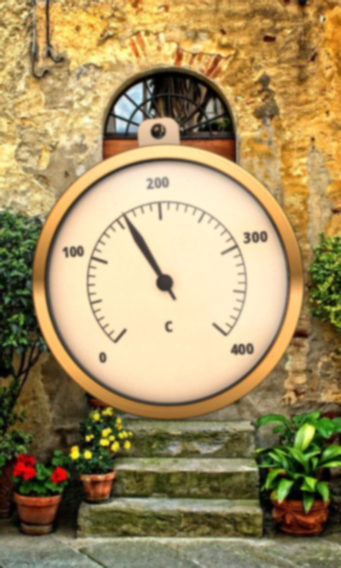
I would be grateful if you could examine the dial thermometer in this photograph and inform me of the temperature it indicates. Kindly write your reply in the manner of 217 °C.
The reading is 160 °C
